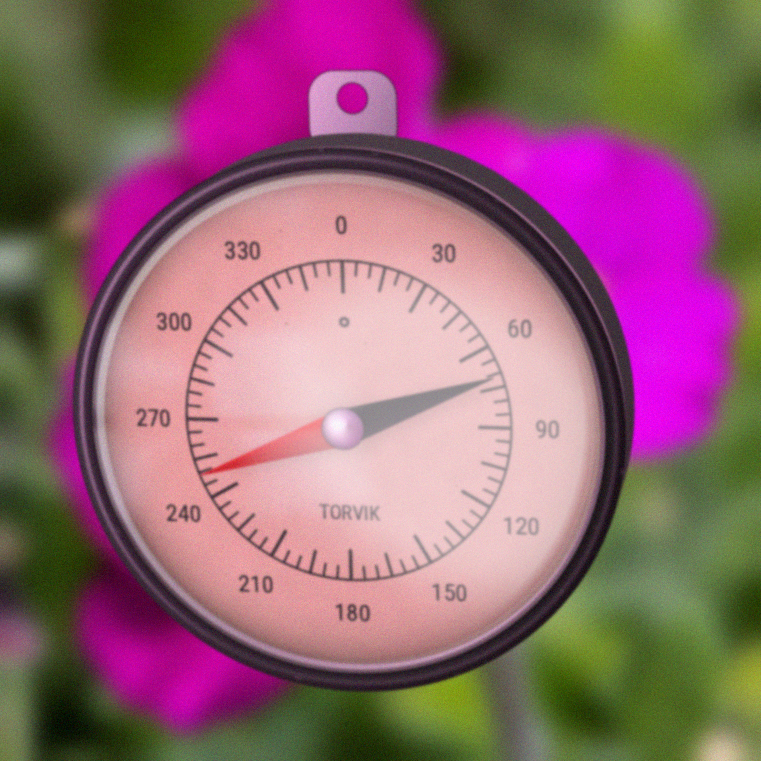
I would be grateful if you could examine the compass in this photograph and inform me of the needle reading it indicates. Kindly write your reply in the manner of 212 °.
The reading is 250 °
